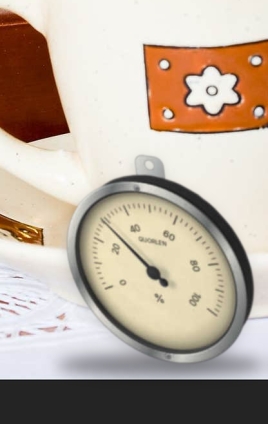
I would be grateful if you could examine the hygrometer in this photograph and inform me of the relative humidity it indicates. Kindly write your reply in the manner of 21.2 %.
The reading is 30 %
